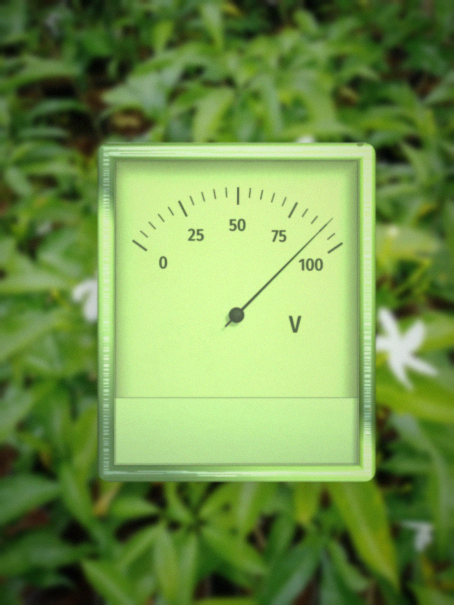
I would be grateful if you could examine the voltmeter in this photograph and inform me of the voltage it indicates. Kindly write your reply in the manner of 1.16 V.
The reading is 90 V
